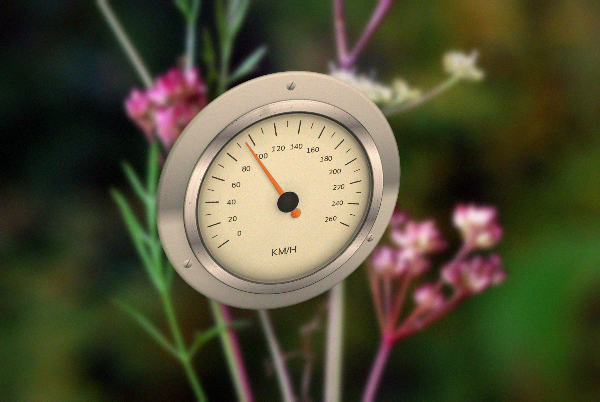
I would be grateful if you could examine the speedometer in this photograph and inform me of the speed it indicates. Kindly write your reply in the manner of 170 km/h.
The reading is 95 km/h
